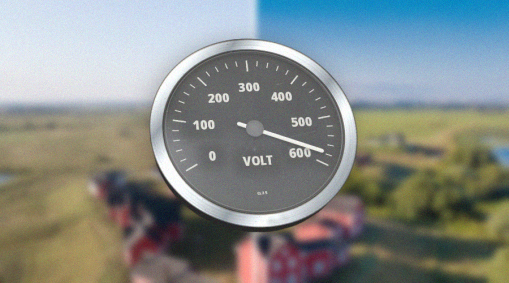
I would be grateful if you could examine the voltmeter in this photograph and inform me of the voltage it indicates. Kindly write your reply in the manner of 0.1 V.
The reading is 580 V
